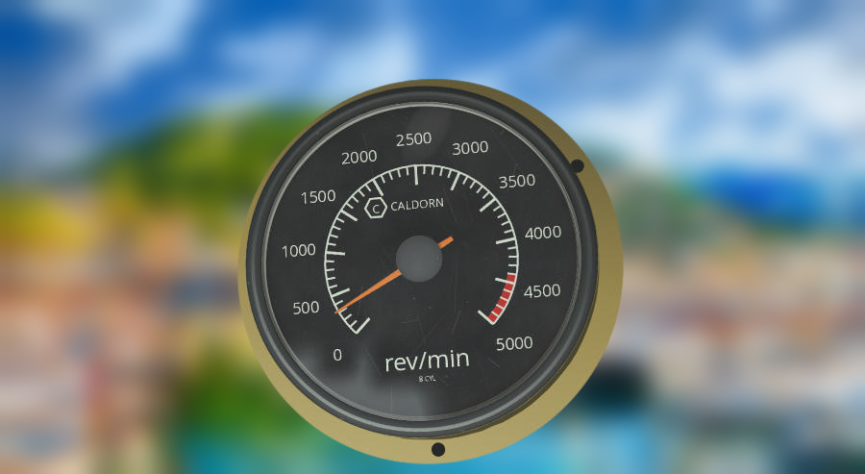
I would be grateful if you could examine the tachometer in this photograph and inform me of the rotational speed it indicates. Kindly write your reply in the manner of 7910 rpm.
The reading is 300 rpm
